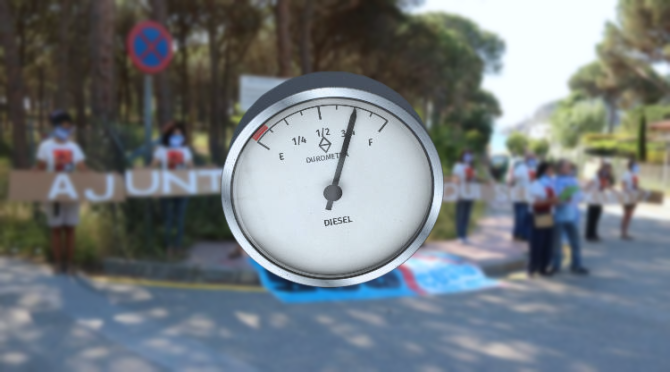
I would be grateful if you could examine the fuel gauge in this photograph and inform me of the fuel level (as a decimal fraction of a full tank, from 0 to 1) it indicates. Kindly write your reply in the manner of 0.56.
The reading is 0.75
